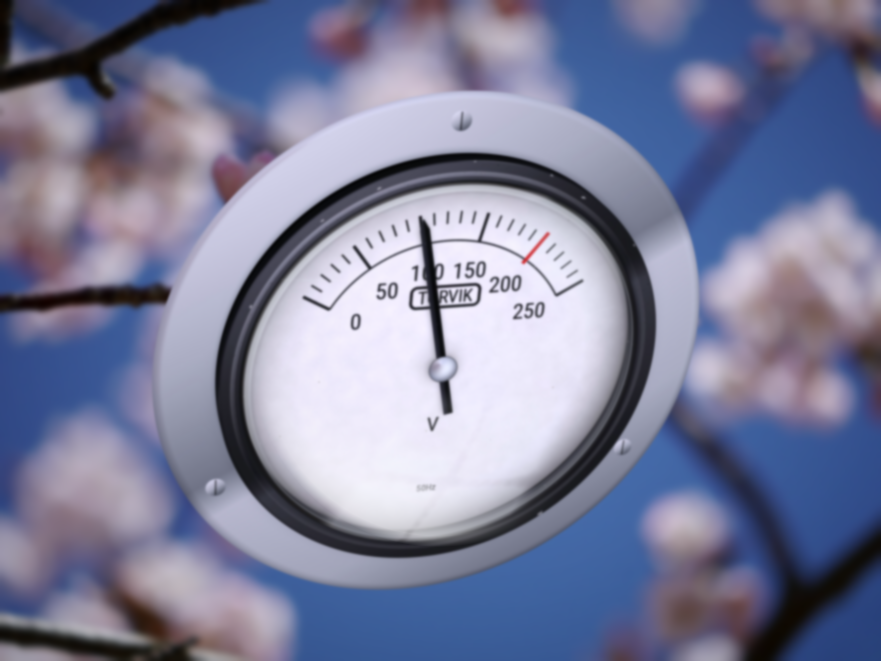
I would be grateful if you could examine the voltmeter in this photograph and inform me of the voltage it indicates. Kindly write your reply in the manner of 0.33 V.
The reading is 100 V
